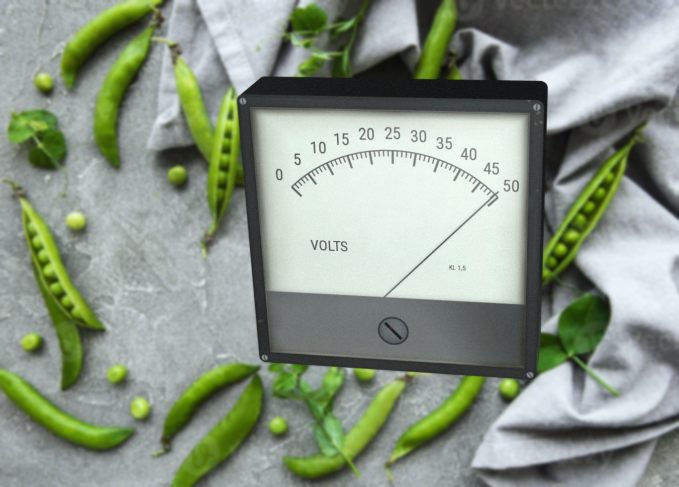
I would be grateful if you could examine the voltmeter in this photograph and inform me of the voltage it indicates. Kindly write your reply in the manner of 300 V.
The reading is 49 V
